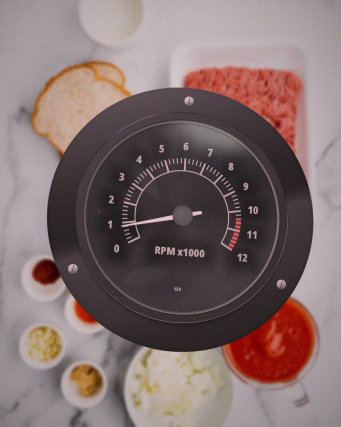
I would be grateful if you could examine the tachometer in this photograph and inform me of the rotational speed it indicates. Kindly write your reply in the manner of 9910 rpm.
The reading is 800 rpm
